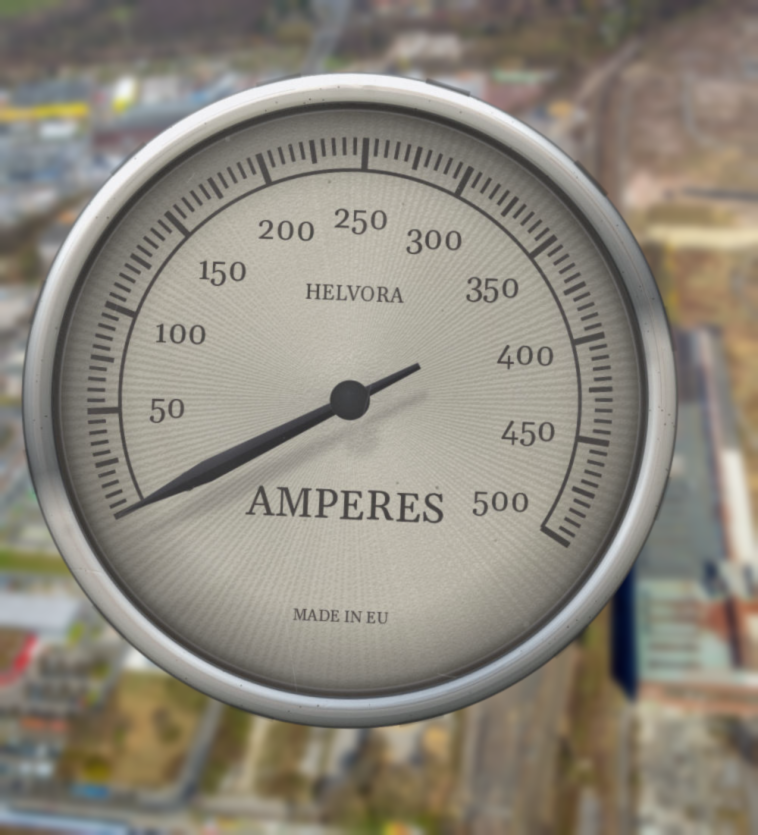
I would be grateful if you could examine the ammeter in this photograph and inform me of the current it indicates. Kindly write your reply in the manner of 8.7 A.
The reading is 0 A
